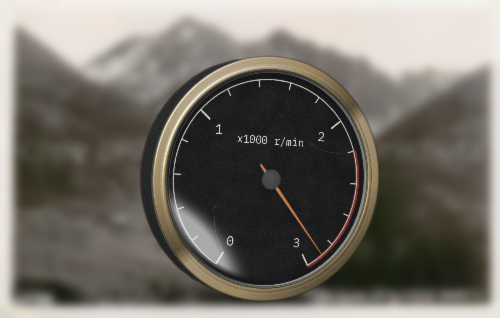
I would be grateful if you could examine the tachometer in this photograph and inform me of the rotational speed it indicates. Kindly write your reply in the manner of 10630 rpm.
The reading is 2900 rpm
